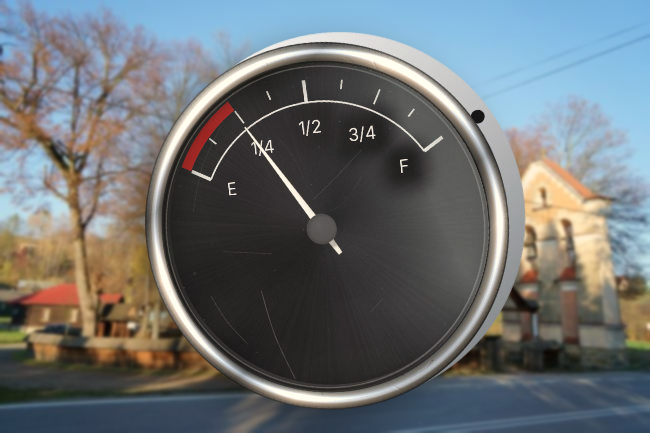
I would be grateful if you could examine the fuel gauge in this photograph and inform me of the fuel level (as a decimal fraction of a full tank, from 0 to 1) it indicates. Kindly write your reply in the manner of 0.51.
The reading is 0.25
